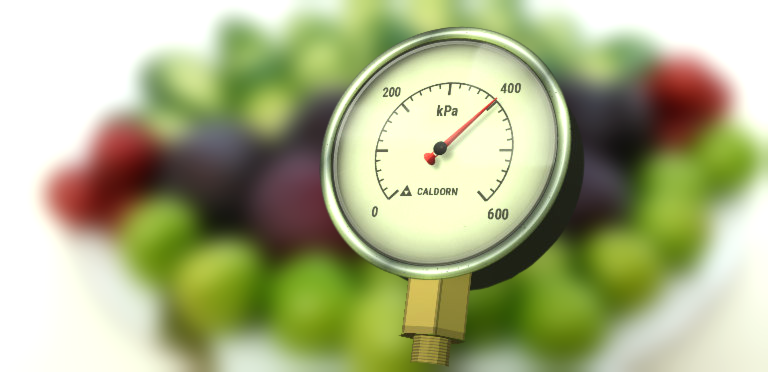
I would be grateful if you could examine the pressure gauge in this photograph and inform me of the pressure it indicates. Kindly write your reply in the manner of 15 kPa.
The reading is 400 kPa
